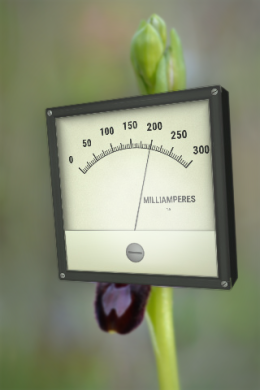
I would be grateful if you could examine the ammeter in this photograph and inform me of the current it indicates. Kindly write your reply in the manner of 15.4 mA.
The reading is 200 mA
